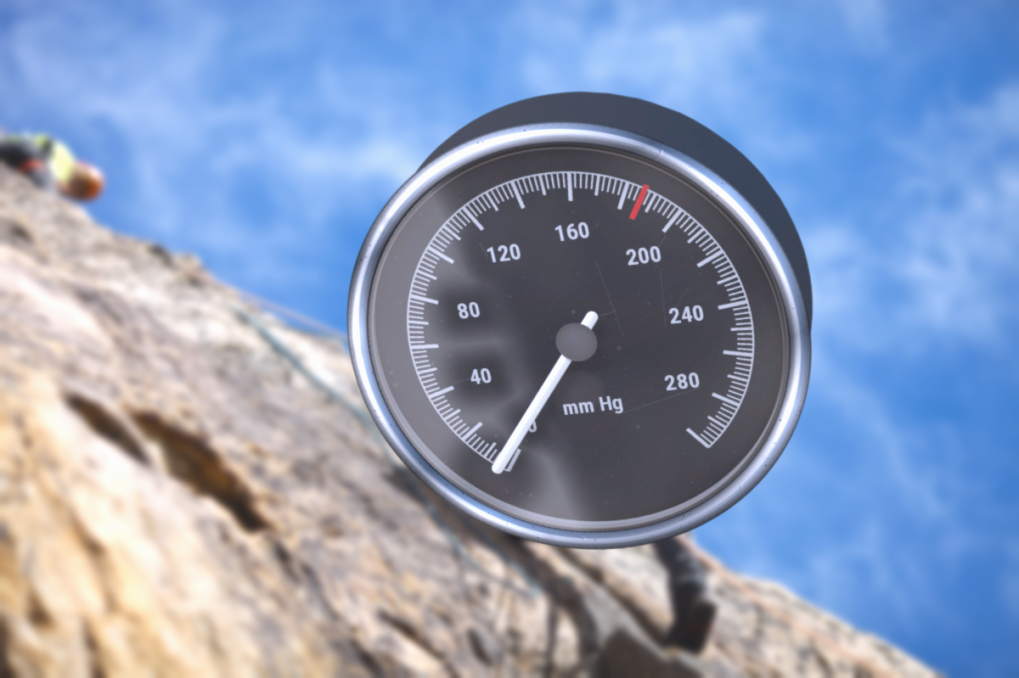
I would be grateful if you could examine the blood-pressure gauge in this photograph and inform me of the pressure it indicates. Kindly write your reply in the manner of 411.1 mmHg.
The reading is 4 mmHg
